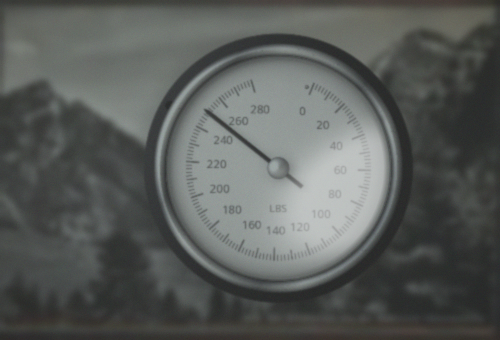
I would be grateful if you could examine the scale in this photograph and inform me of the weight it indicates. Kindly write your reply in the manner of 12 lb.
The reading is 250 lb
